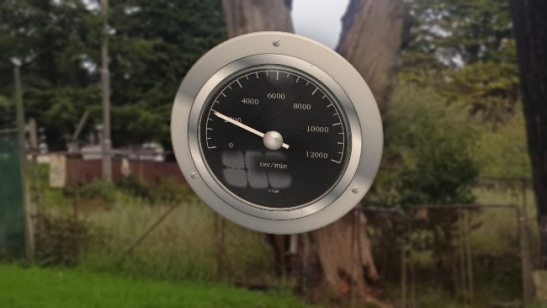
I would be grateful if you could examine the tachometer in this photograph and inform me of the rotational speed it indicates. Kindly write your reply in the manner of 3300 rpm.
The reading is 2000 rpm
